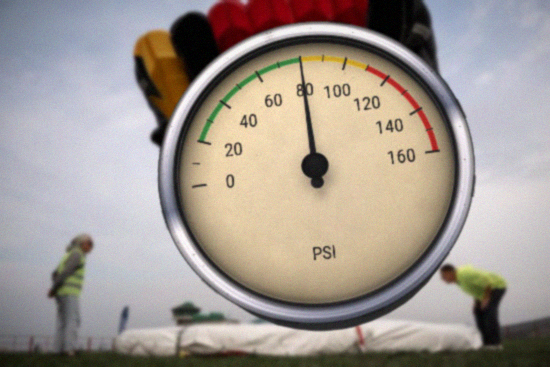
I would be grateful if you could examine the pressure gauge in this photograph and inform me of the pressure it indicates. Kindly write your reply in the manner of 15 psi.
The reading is 80 psi
